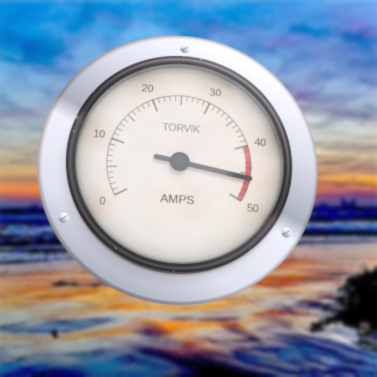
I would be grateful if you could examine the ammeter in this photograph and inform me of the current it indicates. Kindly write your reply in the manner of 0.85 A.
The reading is 46 A
